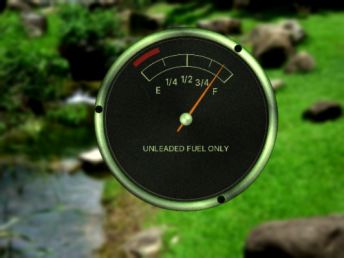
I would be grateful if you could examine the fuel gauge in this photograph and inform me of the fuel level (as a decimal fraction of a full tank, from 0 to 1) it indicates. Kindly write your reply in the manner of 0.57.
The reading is 0.875
